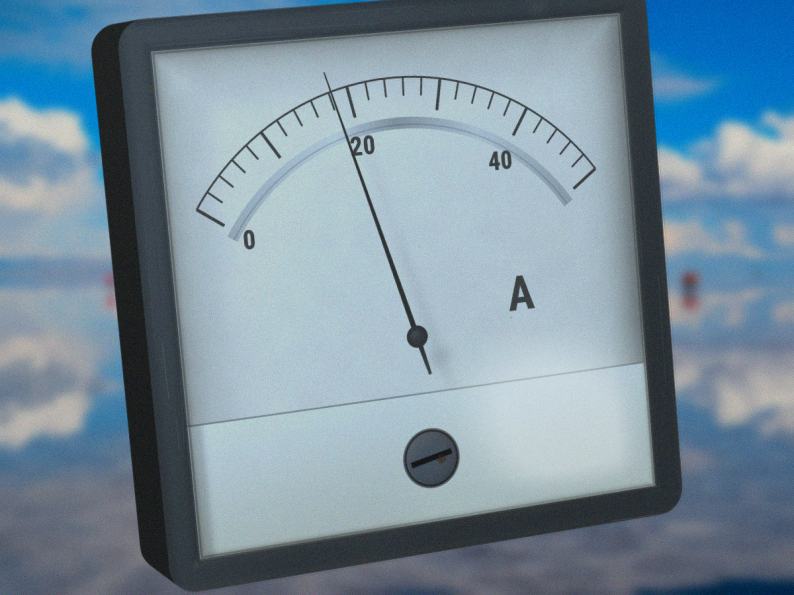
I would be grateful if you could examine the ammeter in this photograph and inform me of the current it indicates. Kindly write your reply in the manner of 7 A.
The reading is 18 A
